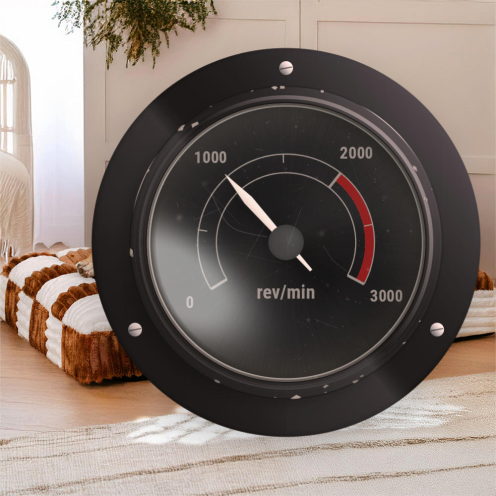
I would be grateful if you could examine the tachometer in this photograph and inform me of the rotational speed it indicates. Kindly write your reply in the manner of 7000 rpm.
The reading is 1000 rpm
